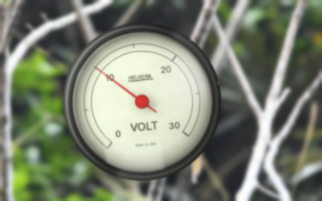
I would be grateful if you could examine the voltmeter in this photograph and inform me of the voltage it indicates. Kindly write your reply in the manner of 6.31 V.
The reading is 10 V
